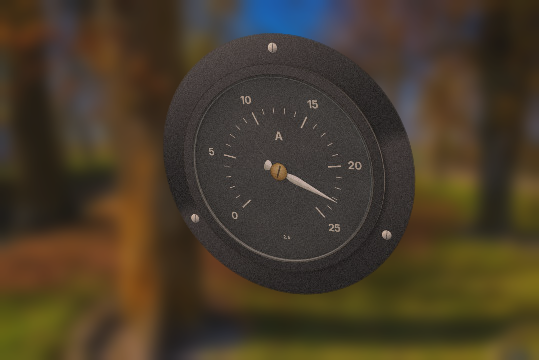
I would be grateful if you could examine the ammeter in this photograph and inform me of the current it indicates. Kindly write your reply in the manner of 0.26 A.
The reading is 23 A
